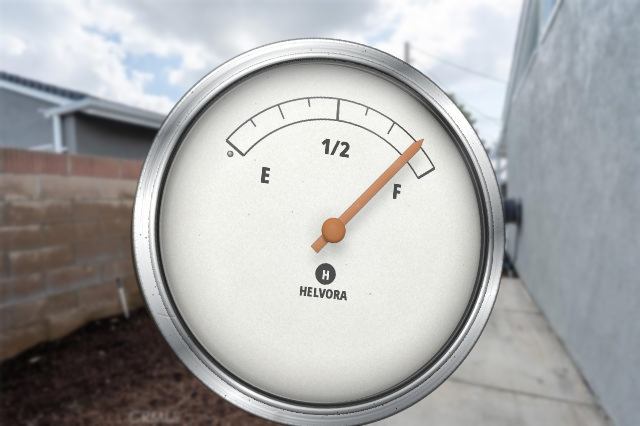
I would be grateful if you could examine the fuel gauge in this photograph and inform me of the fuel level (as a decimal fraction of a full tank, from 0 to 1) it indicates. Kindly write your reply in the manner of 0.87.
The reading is 0.875
